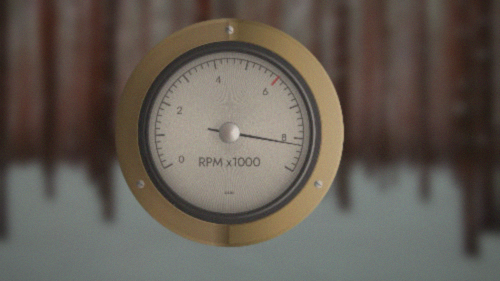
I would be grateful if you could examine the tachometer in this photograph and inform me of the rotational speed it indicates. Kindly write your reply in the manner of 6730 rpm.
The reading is 8200 rpm
